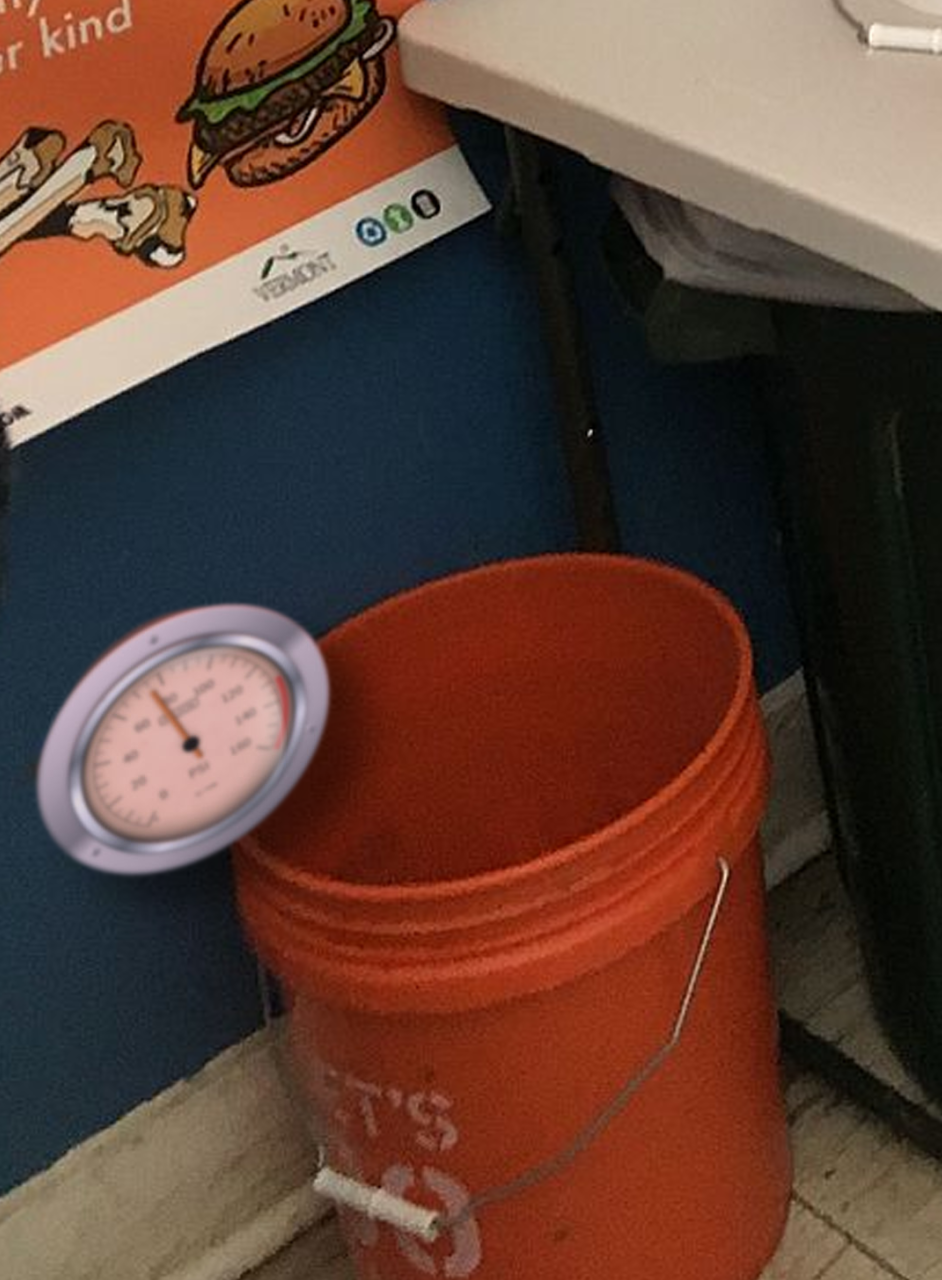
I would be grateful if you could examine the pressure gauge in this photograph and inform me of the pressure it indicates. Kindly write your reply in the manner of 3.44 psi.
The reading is 75 psi
